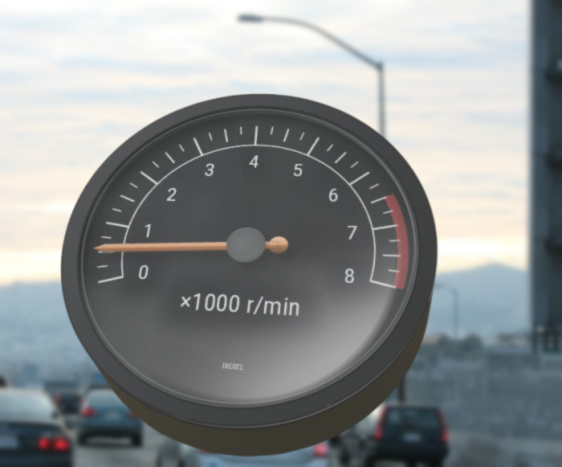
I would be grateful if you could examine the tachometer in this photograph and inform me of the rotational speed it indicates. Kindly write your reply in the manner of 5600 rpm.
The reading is 500 rpm
